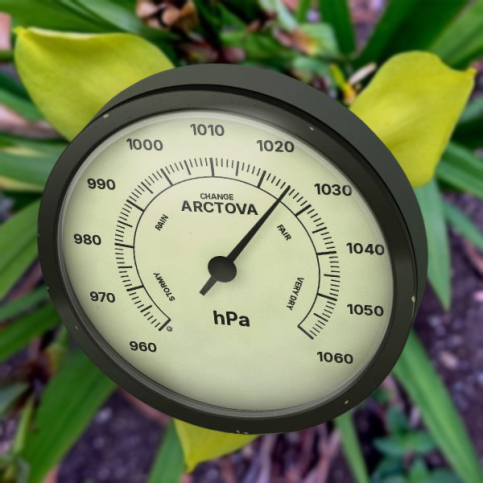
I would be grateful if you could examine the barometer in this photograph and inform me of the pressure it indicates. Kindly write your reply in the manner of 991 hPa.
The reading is 1025 hPa
